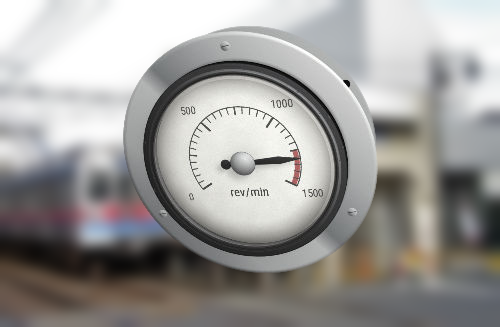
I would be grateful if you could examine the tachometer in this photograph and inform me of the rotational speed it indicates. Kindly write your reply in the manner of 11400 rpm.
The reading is 1300 rpm
